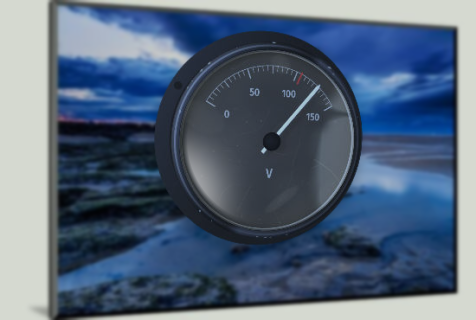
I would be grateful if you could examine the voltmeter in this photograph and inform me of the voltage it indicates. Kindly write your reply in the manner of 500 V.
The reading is 125 V
